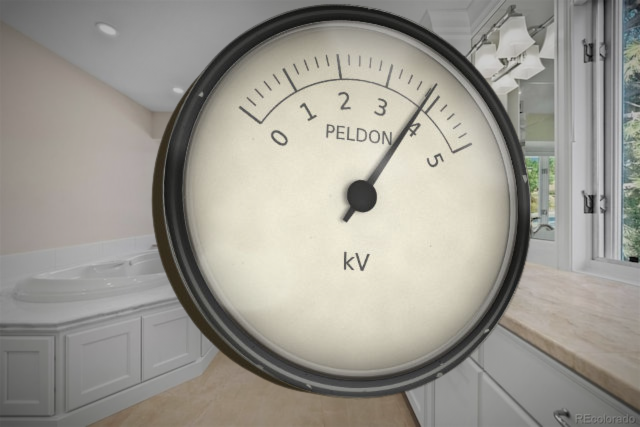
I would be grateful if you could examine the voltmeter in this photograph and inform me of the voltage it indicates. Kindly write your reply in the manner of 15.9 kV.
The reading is 3.8 kV
